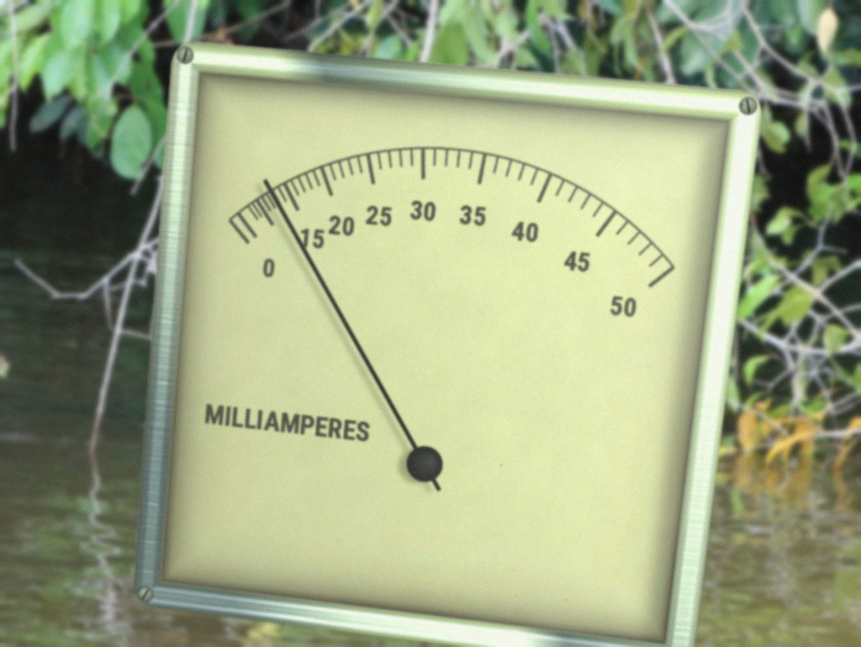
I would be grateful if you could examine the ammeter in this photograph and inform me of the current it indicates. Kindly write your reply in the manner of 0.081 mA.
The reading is 13 mA
